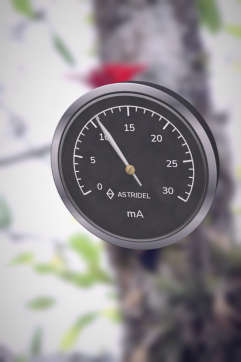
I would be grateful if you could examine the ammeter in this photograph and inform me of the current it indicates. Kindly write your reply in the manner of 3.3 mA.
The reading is 11 mA
